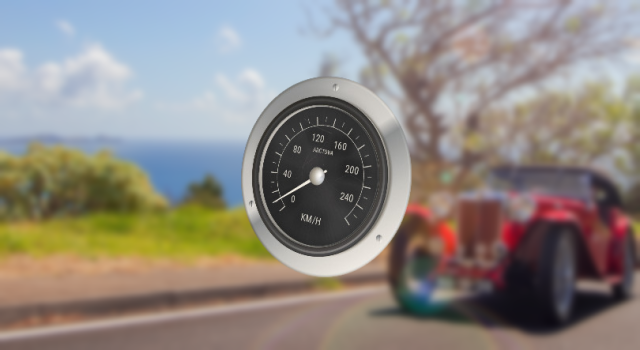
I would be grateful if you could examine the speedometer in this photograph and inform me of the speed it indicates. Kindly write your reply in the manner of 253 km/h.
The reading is 10 km/h
